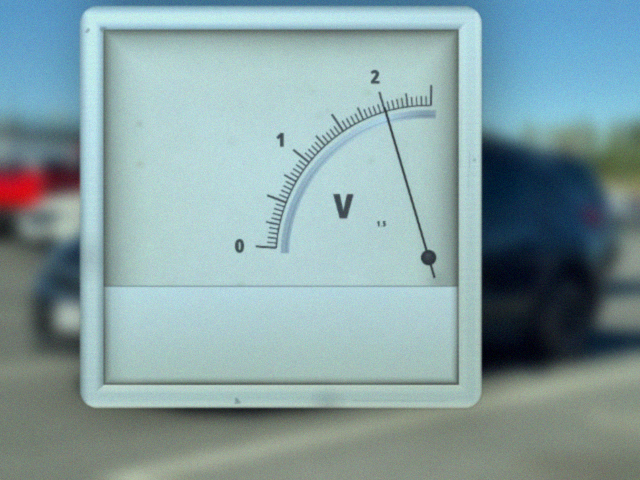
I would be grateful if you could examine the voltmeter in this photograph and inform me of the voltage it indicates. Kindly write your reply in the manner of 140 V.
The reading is 2 V
